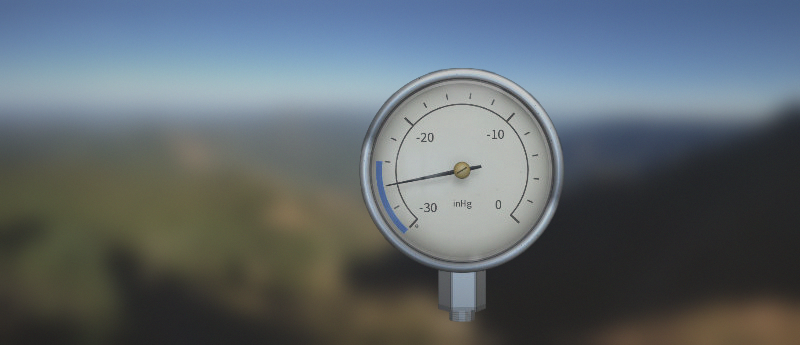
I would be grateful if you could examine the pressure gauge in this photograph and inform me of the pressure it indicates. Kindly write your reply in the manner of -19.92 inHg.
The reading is -26 inHg
